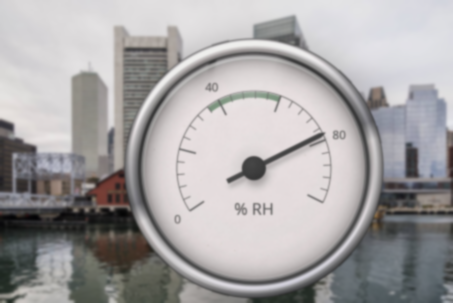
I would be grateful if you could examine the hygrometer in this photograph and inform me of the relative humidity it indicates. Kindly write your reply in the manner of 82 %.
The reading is 78 %
